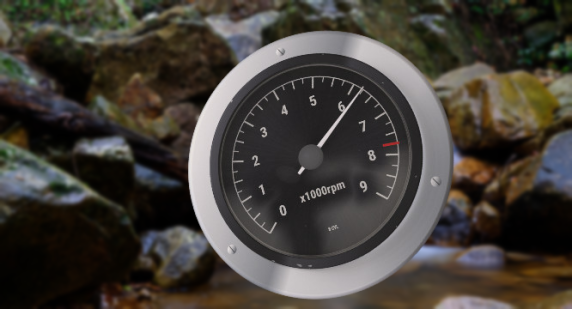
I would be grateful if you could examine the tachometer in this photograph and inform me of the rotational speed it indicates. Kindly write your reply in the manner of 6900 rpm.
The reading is 6250 rpm
